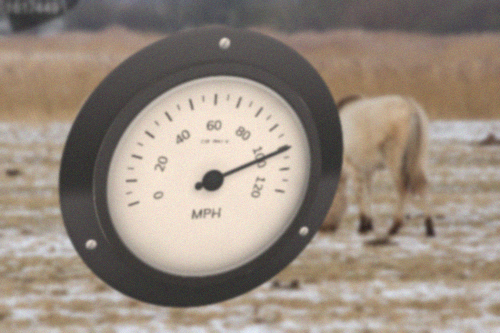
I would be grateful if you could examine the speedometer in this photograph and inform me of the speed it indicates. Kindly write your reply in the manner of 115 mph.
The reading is 100 mph
